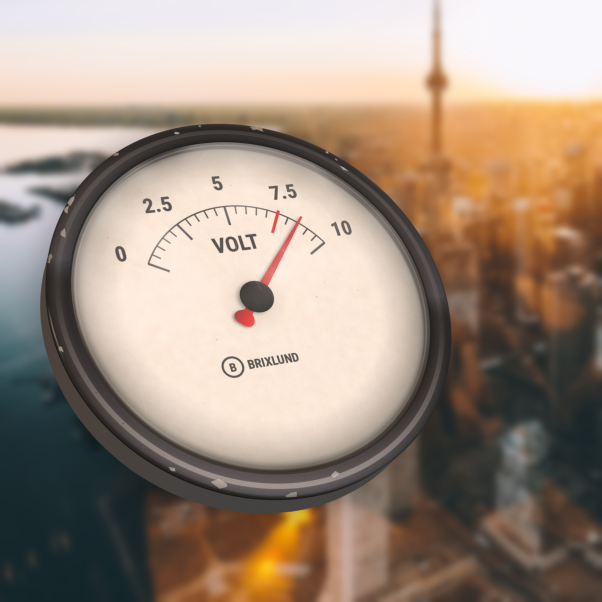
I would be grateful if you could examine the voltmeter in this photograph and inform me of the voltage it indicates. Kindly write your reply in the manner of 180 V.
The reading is 8.5 V
